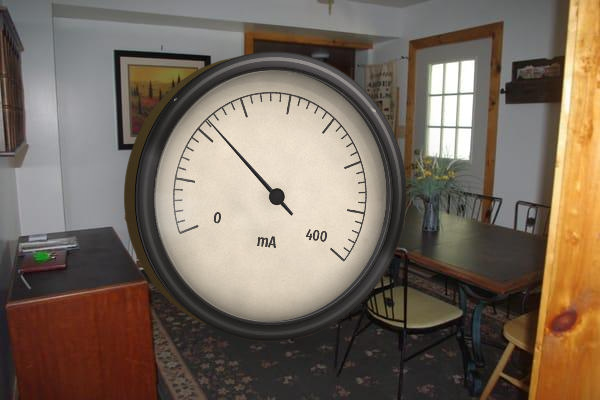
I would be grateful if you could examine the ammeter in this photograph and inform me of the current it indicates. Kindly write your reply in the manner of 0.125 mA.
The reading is 110 mA
